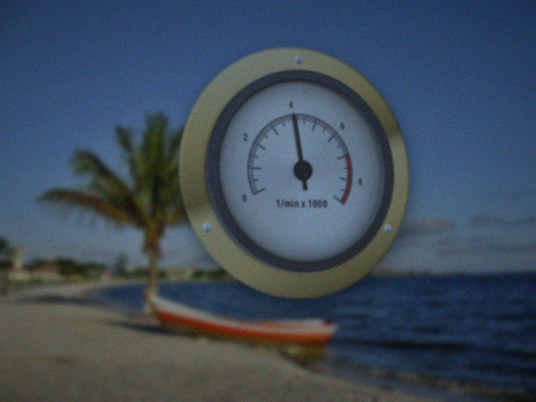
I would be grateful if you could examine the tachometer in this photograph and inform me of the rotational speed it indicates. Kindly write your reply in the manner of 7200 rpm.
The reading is 4000 rpm
